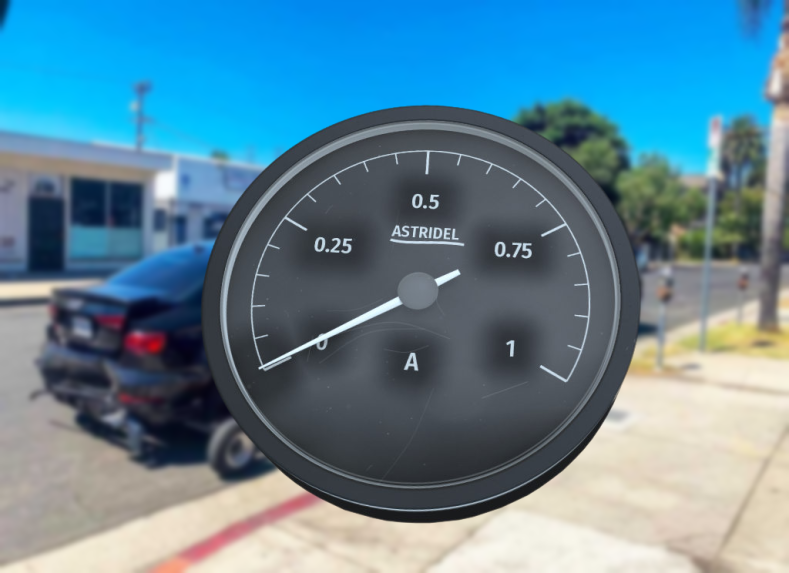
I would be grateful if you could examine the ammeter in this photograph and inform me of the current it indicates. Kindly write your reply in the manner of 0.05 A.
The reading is 0 A
